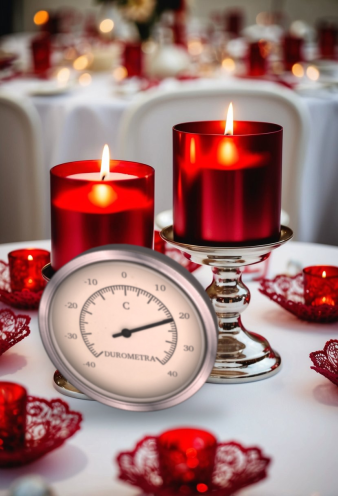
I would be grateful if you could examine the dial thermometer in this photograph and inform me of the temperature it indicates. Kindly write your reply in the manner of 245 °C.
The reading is 20 °C
